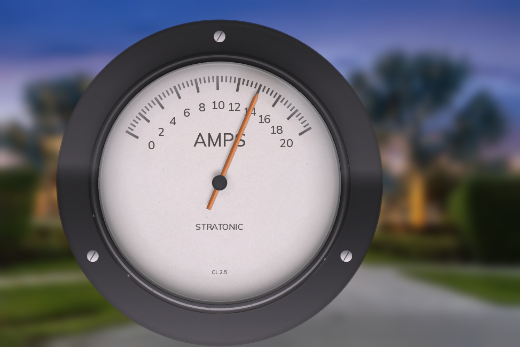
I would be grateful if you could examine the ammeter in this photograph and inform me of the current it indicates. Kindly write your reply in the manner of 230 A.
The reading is 14 A
